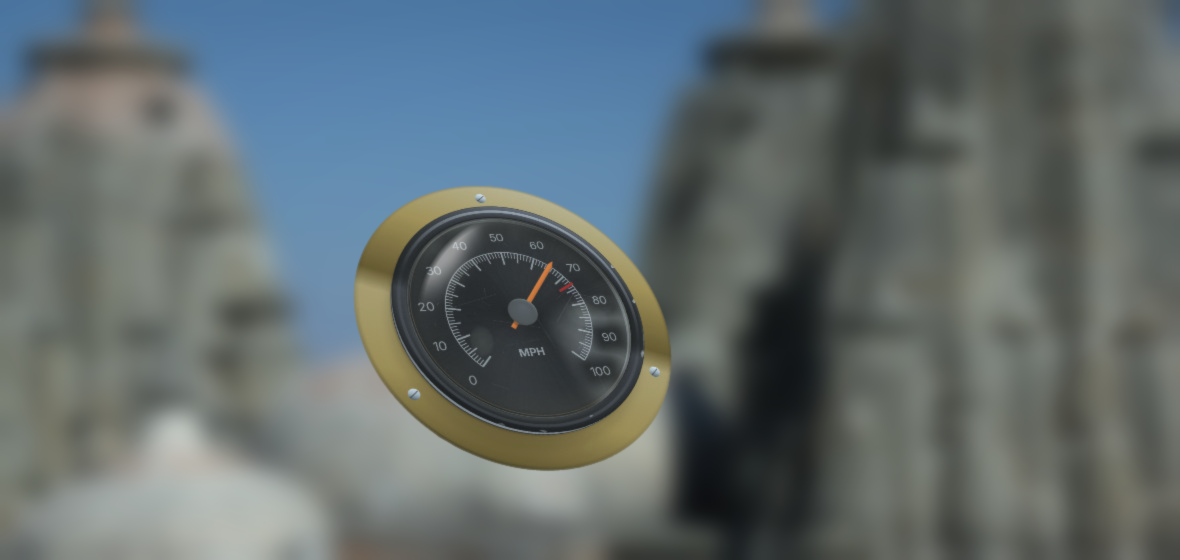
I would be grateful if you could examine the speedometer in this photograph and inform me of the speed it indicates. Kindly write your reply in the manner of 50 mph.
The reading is 65 mph
